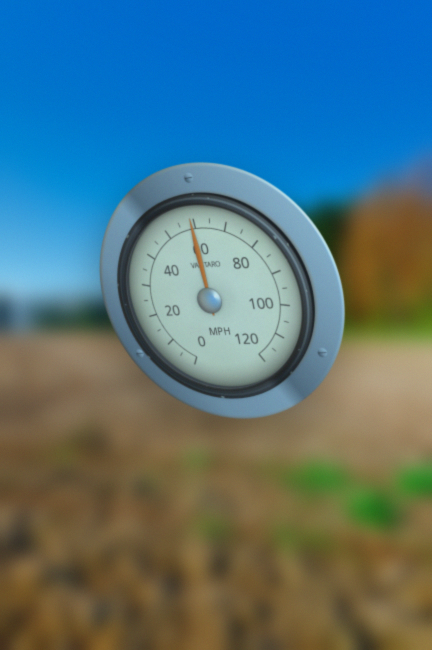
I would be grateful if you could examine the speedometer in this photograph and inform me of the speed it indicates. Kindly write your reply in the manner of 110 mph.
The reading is 60 mph
